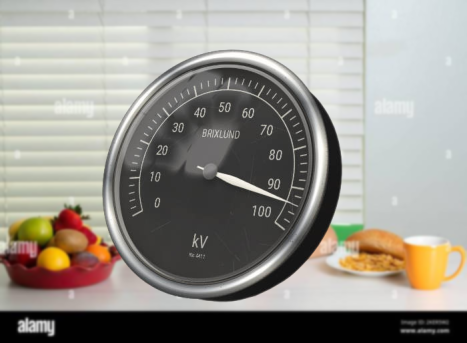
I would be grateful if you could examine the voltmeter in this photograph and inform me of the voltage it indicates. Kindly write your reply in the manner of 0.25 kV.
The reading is 94 kV
